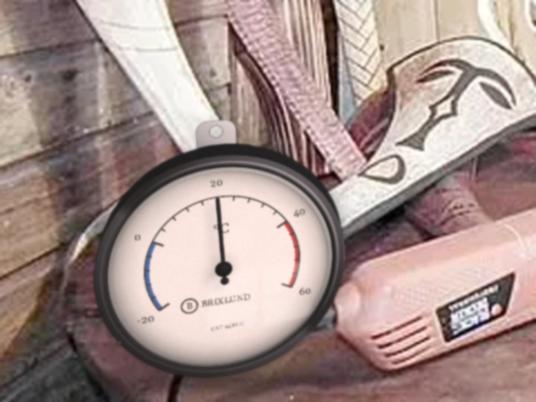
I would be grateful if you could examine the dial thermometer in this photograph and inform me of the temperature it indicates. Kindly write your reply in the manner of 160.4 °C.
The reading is 20 °C
